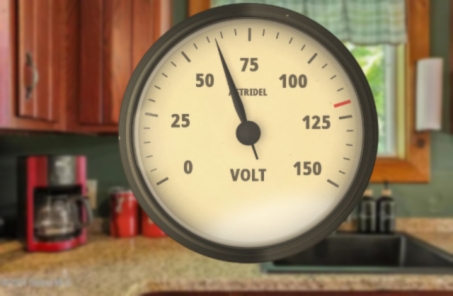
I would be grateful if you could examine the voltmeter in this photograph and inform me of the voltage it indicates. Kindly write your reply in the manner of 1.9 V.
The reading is 62.5 V
